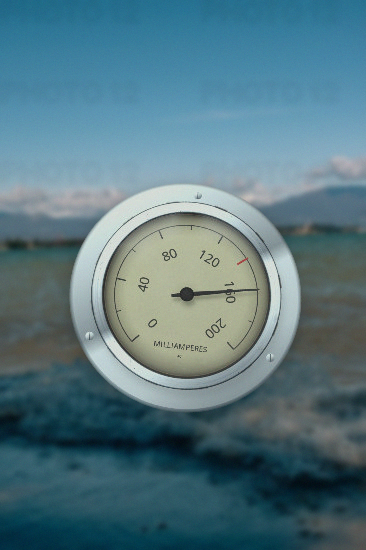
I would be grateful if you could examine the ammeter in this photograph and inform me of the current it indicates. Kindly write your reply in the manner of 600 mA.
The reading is 160 mA
